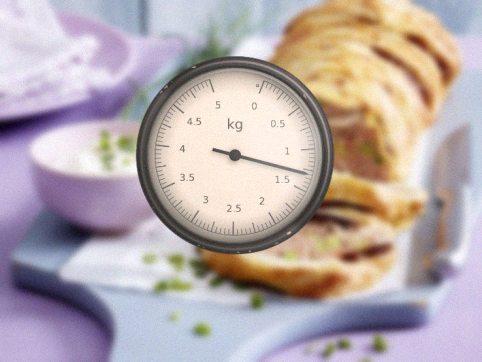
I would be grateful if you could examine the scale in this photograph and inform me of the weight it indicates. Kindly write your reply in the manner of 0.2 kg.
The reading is 1.3 kg
